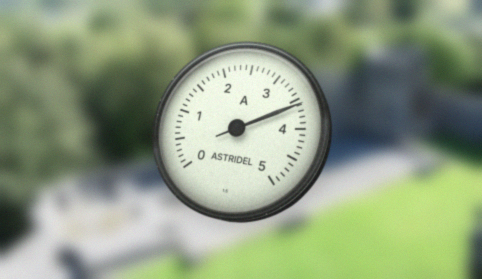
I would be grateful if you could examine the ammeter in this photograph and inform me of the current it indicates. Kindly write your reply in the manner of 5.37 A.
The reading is 3.6 A
